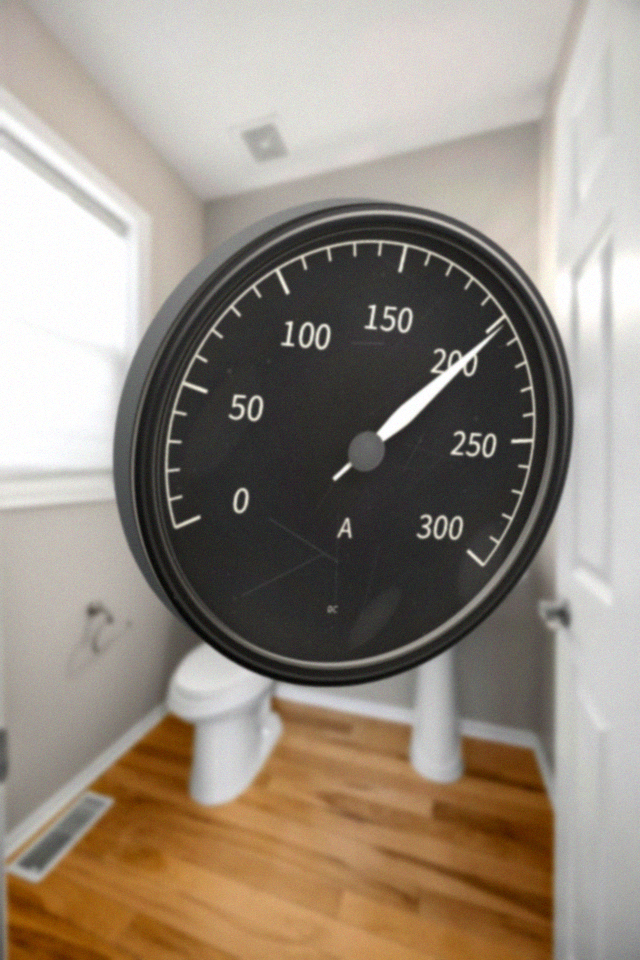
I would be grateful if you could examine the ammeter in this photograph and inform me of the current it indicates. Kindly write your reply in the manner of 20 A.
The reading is 200 A
